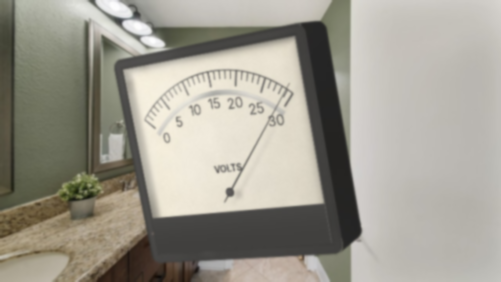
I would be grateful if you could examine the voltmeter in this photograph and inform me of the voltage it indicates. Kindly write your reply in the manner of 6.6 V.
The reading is 29 V
